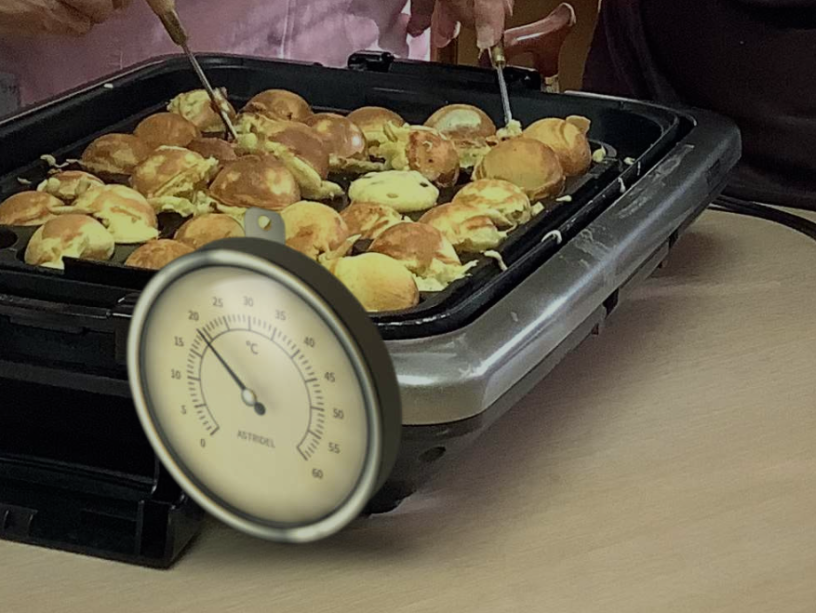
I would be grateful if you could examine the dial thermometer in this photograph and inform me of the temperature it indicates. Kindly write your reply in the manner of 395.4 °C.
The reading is 20 °C
